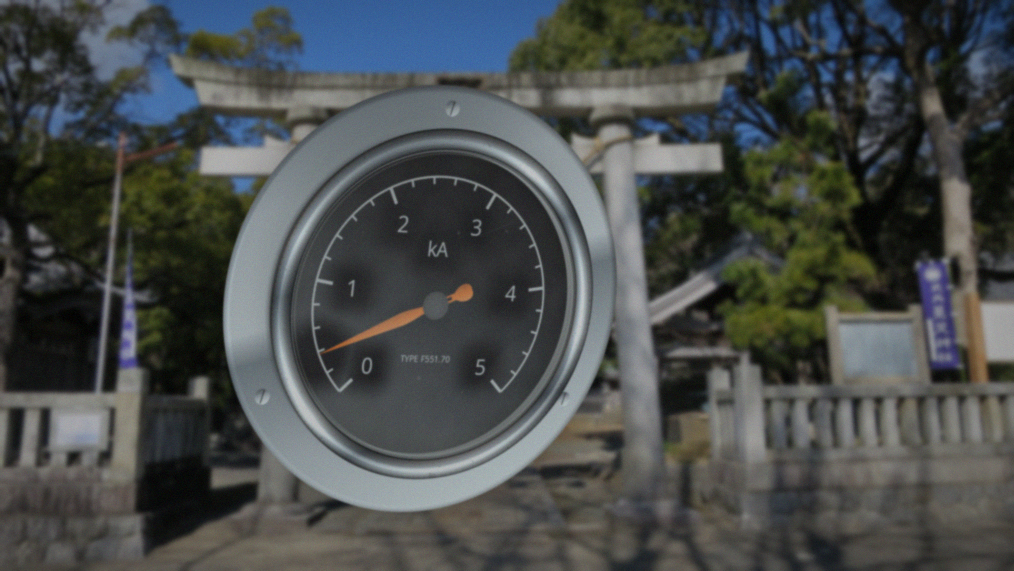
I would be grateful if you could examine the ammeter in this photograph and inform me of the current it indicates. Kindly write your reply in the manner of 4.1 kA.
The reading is 0.4 kA
